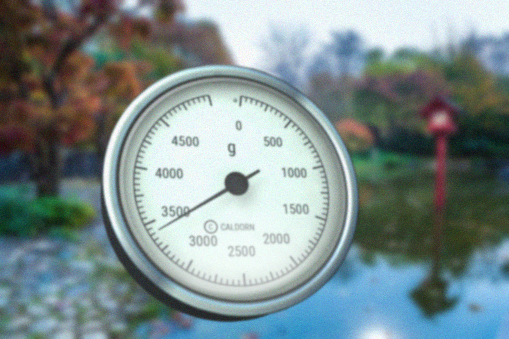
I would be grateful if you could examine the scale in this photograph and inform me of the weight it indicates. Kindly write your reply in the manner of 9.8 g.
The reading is 3400 g
